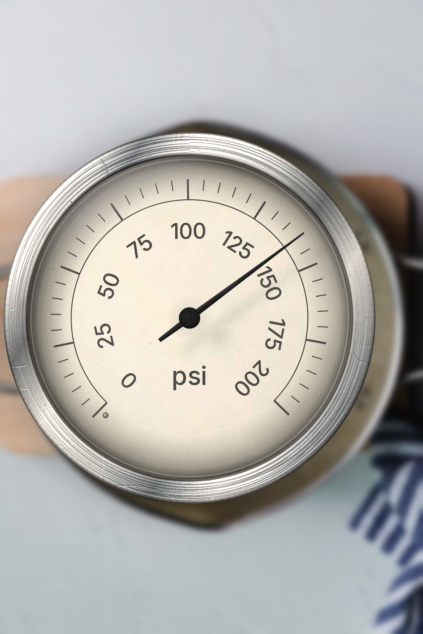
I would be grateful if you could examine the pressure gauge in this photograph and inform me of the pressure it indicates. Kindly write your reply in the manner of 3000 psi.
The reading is 140 psi
